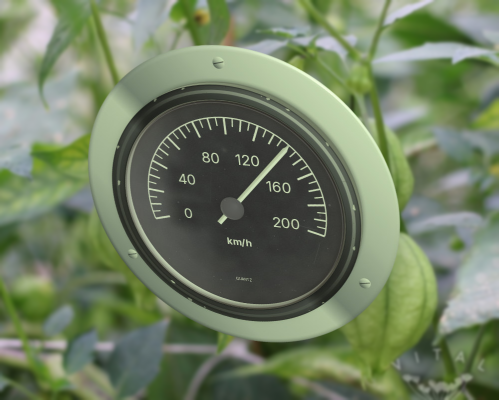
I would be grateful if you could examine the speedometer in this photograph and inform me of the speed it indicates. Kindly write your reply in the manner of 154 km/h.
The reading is 140 km/h
